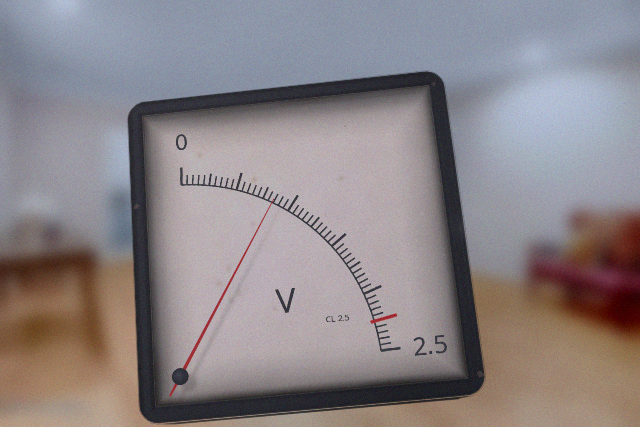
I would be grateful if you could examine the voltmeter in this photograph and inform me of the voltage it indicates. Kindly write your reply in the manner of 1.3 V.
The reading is 0.85 V
